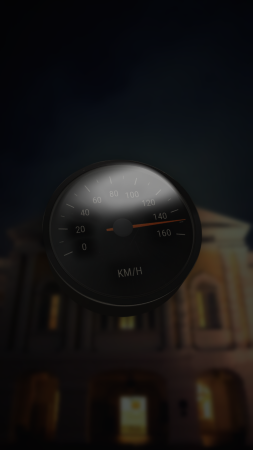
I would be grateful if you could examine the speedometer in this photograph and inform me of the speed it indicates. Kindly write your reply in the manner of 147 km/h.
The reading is 150 km/h
